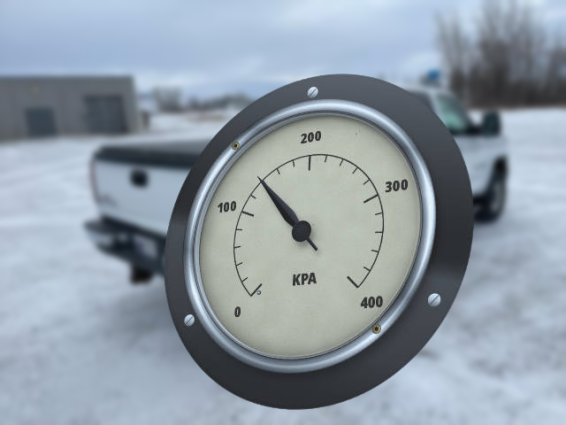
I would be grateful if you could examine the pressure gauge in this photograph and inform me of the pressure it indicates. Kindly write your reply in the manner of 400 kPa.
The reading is 140 kPa
